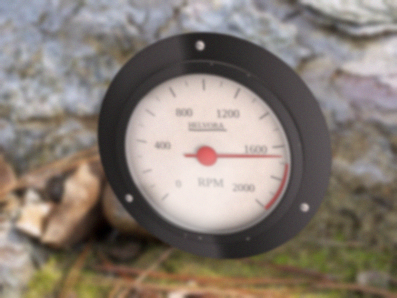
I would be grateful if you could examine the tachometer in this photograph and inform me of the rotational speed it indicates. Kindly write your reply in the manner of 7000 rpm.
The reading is 1650 rpm
